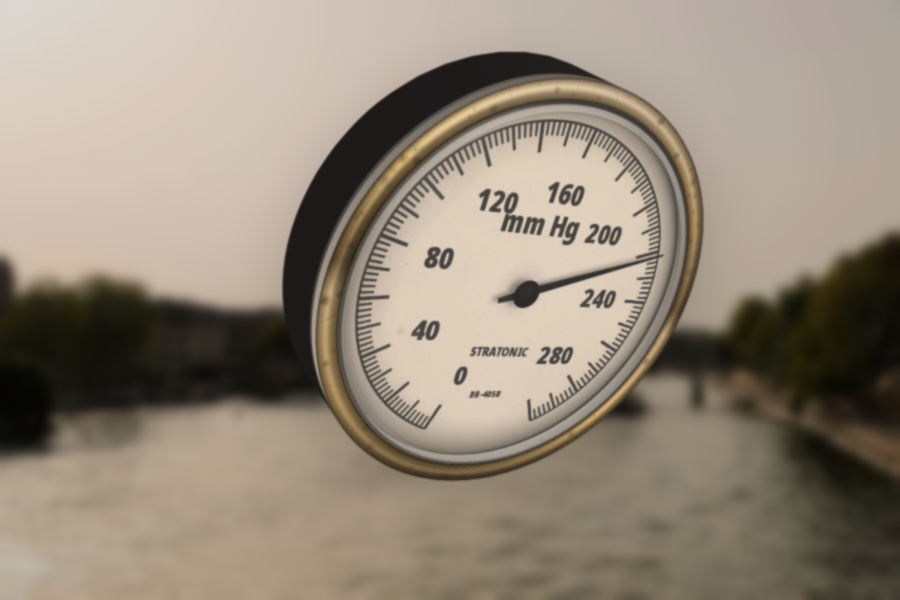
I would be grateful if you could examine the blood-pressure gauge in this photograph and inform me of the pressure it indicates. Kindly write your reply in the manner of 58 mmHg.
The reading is 220 mmHg
